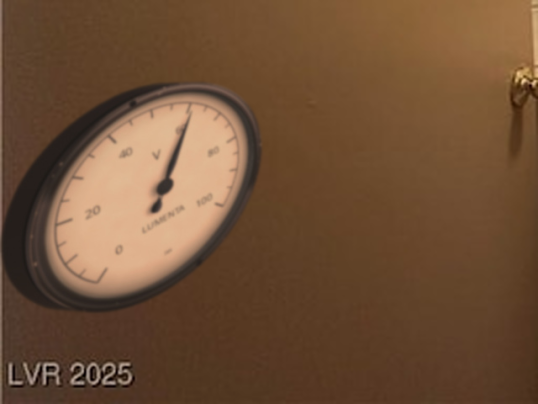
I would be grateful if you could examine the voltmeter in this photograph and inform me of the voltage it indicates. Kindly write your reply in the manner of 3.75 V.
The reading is 60 V
